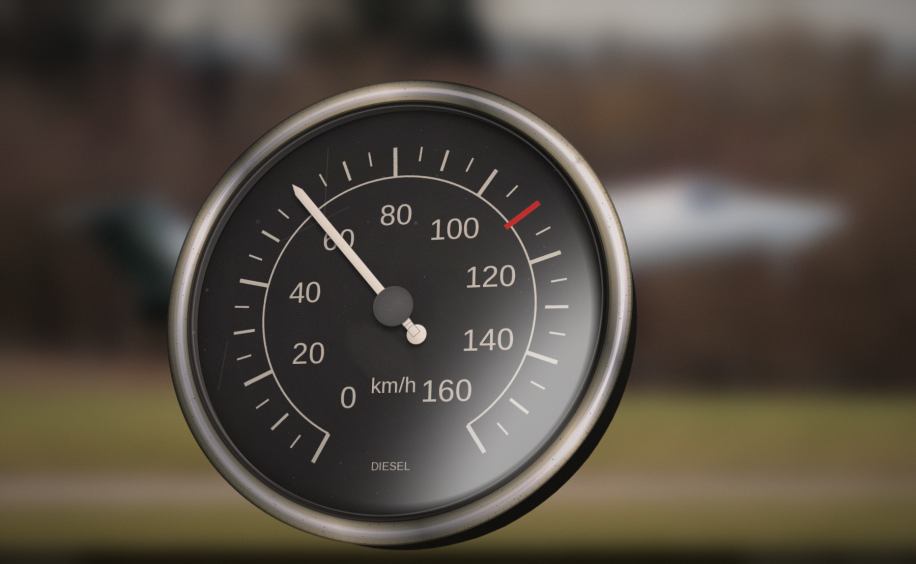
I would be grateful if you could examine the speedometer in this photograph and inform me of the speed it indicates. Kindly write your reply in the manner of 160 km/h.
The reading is 60 km/h
